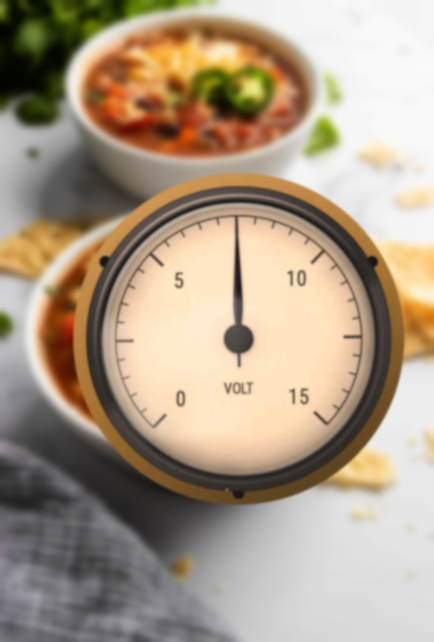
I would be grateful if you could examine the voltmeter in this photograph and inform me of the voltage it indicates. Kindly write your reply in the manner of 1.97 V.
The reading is 7.5 V
